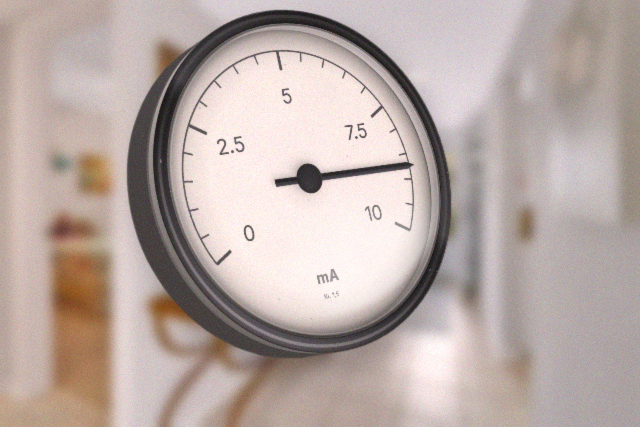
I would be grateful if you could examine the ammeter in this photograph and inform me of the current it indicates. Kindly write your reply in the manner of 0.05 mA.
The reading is 8.75 mA
